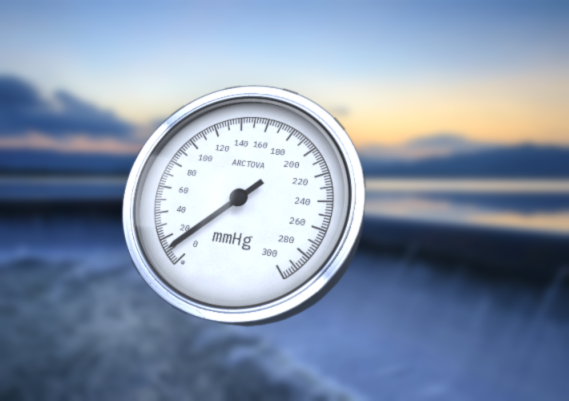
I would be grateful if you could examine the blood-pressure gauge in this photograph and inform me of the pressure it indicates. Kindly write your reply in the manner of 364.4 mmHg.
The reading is 10 mmHg
